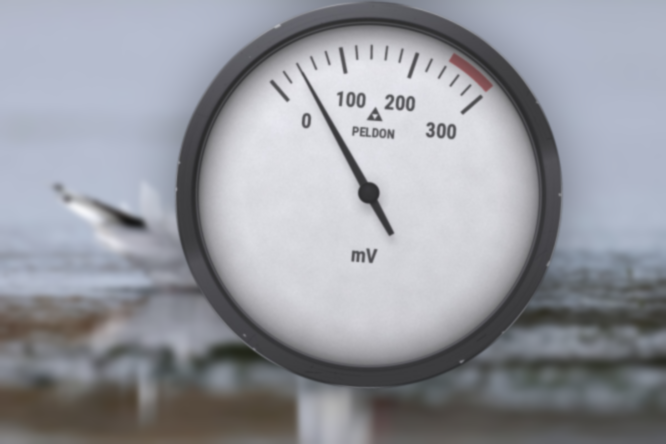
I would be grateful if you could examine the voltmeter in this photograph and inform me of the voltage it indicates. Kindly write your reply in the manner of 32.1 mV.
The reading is 40 mV
